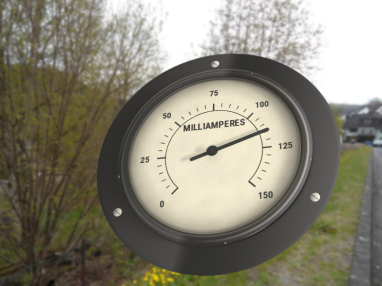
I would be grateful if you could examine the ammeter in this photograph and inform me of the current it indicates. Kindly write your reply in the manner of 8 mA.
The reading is 115 mA
